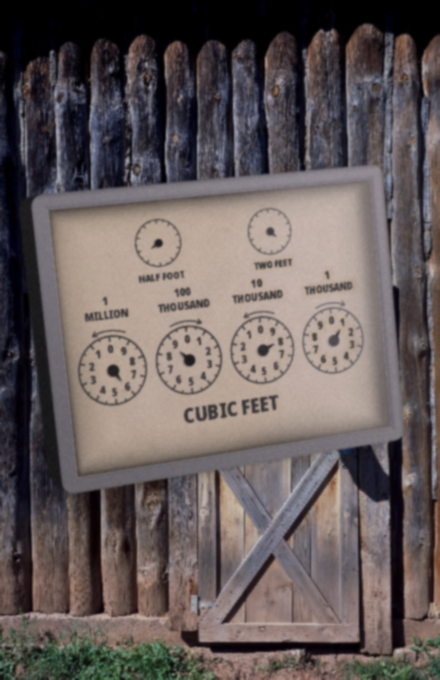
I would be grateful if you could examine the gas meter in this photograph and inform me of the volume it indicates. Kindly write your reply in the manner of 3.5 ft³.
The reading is 588100 ft³
